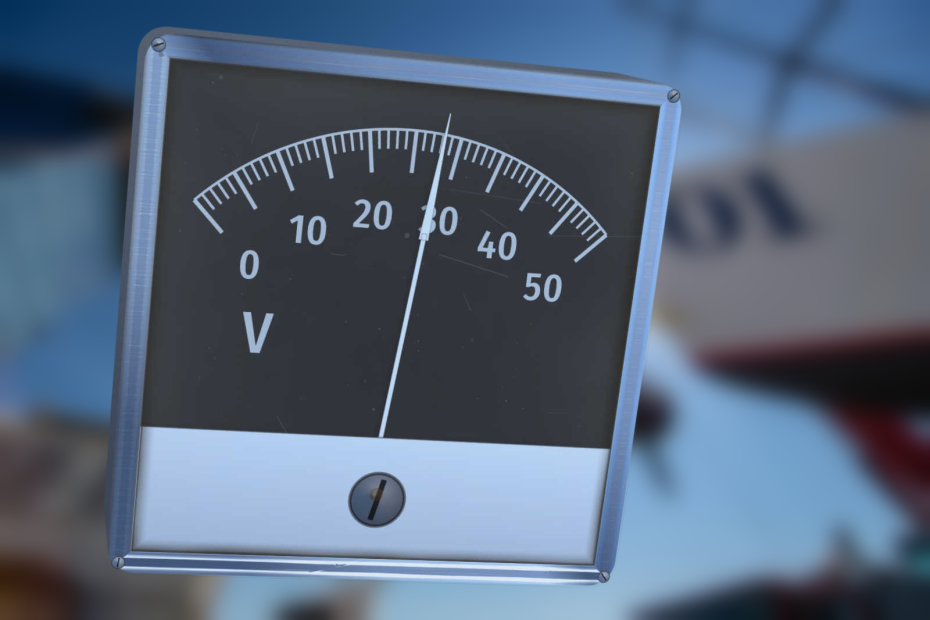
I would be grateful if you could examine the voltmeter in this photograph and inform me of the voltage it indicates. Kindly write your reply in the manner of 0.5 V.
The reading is 28 V
